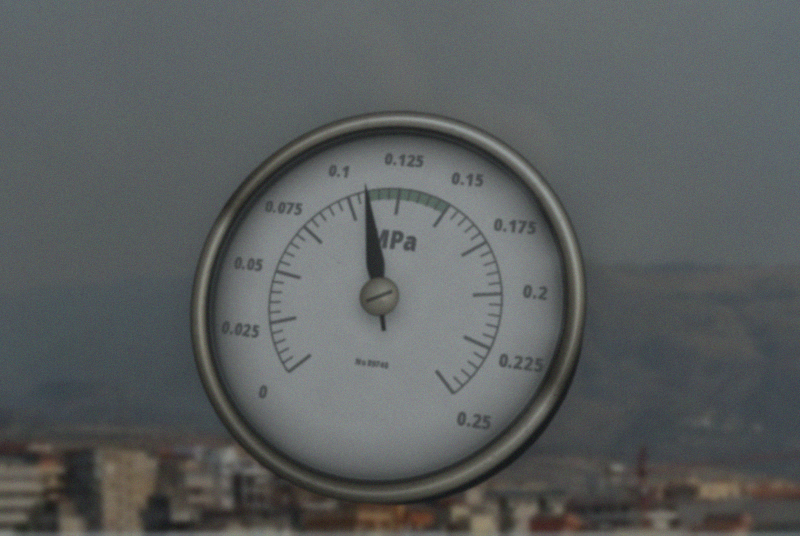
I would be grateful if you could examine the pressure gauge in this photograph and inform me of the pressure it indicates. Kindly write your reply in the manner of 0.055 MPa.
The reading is 0.11 MPa
